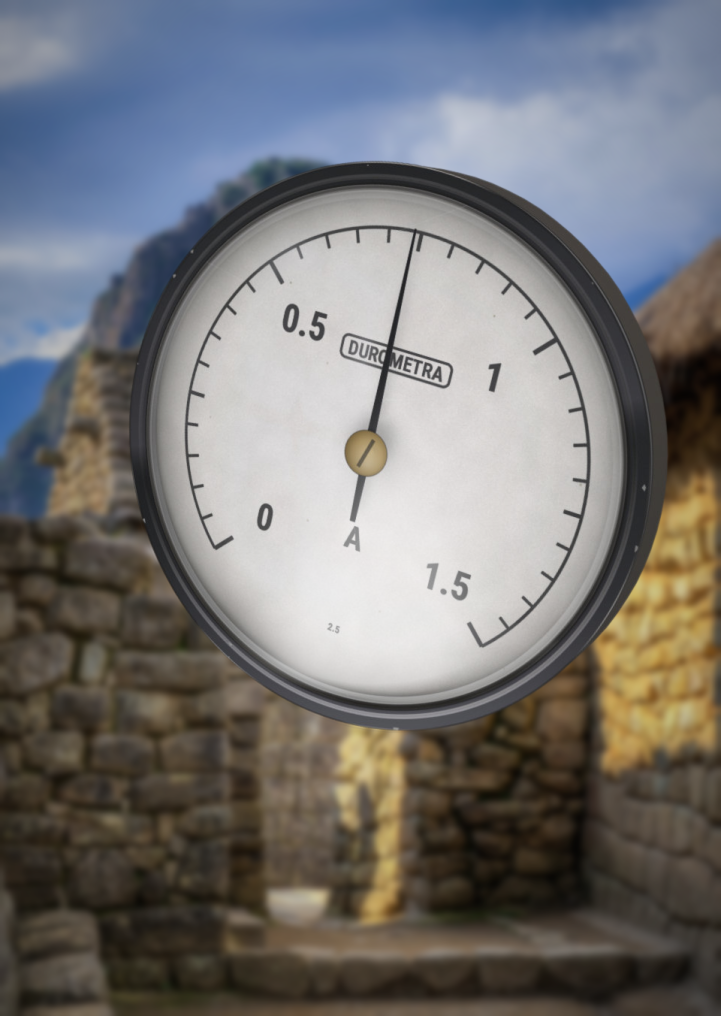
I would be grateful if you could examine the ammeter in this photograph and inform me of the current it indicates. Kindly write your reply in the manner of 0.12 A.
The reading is 0.75 A
